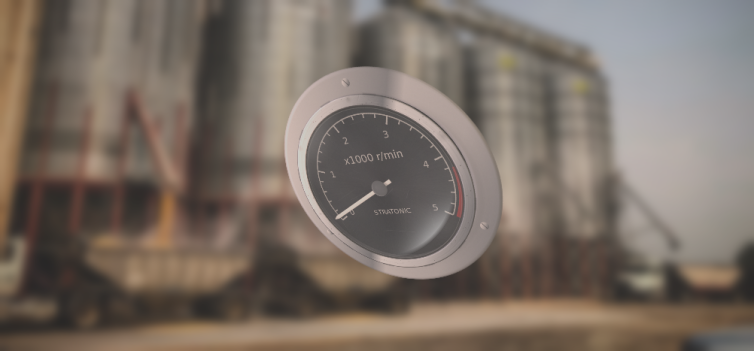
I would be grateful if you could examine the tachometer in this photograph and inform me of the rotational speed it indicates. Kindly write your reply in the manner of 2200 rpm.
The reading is 100 rpm
